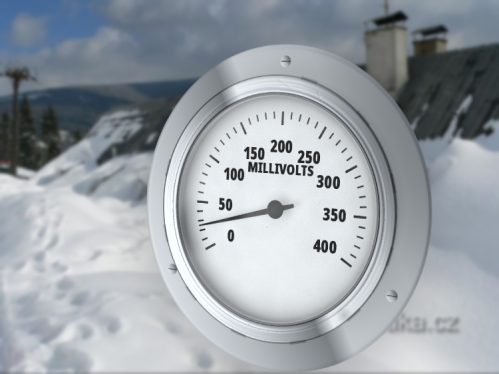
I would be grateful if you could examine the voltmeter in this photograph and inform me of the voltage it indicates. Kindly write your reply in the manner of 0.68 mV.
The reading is 25 mV
